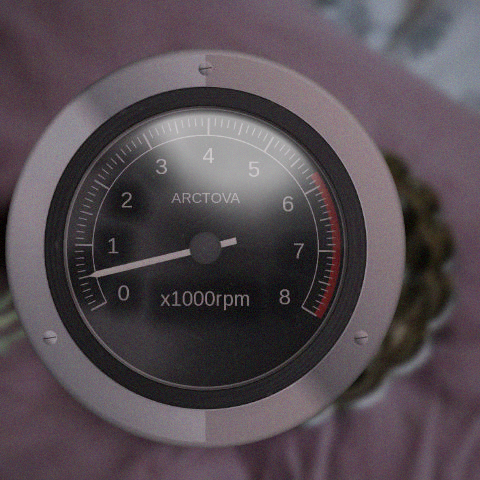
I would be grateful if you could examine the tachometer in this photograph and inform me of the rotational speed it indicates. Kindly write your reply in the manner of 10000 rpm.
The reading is 500 rpm
